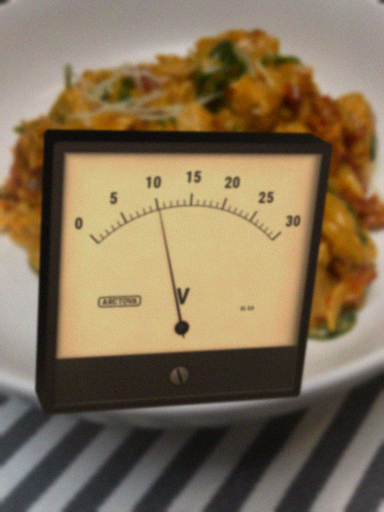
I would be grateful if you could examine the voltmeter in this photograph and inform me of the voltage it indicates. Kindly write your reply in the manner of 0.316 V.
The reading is 10 V
